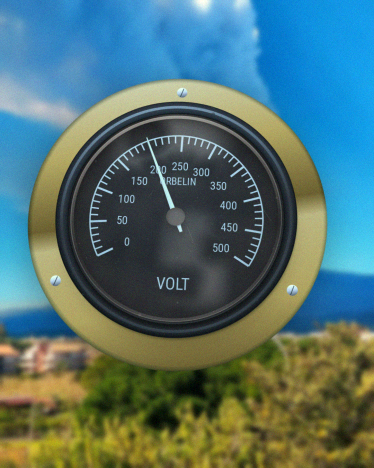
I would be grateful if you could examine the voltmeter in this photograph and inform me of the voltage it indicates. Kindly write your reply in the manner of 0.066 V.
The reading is 200 V
